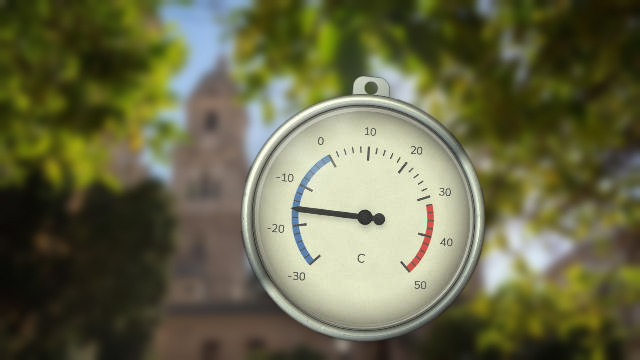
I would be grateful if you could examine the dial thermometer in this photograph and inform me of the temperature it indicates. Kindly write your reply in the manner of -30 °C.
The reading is -16 °C
